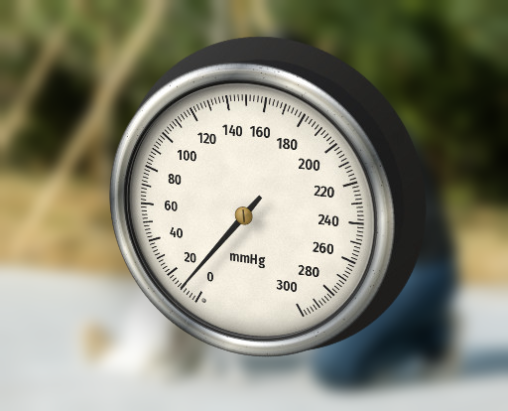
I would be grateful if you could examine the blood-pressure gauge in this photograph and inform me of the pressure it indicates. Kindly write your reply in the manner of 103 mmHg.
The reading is 10 mmHg
